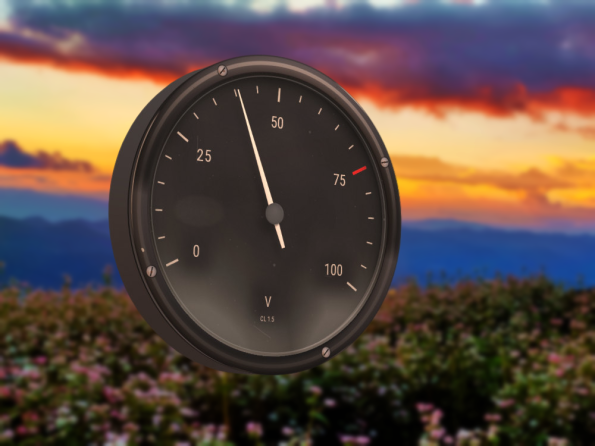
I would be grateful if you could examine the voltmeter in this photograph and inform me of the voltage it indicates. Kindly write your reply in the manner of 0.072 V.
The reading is 40 V
